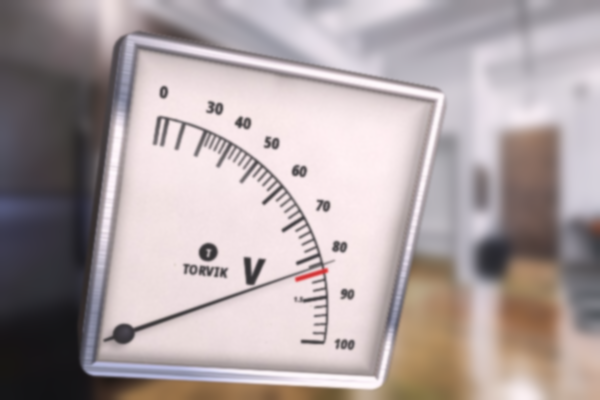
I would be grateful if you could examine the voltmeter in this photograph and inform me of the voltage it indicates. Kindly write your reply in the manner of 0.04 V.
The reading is 82 V
